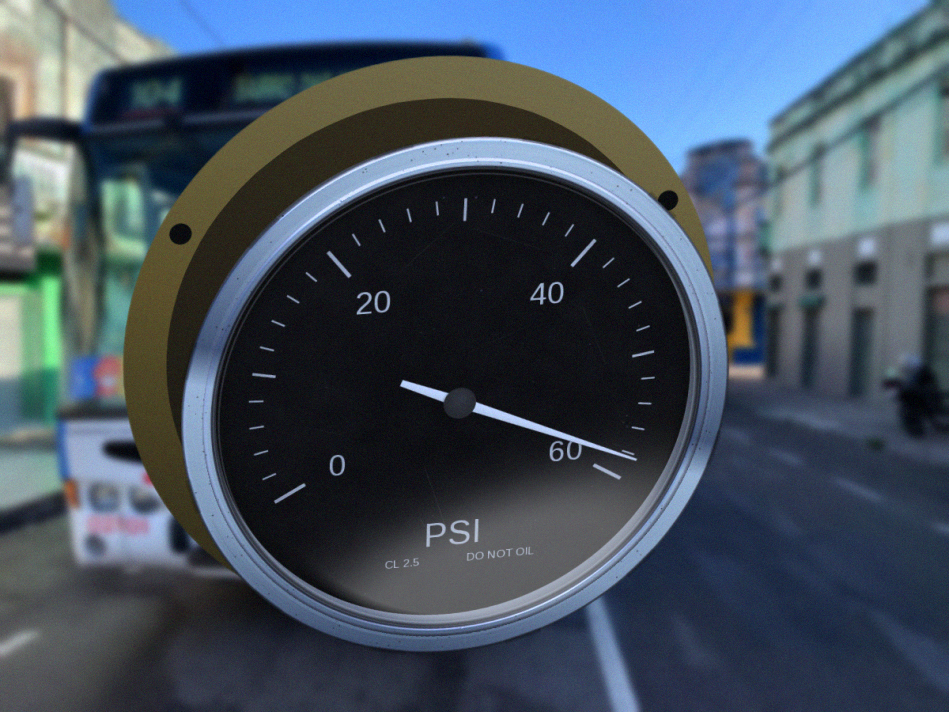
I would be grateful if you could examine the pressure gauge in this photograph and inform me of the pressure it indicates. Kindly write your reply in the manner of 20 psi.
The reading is 58 psi
